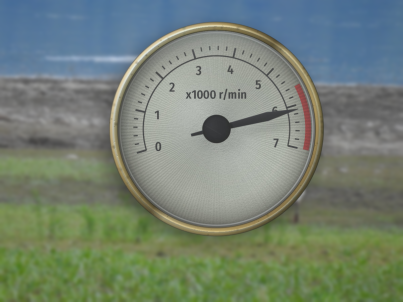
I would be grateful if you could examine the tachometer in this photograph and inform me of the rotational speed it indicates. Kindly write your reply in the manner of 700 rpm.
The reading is 6100 rpm
